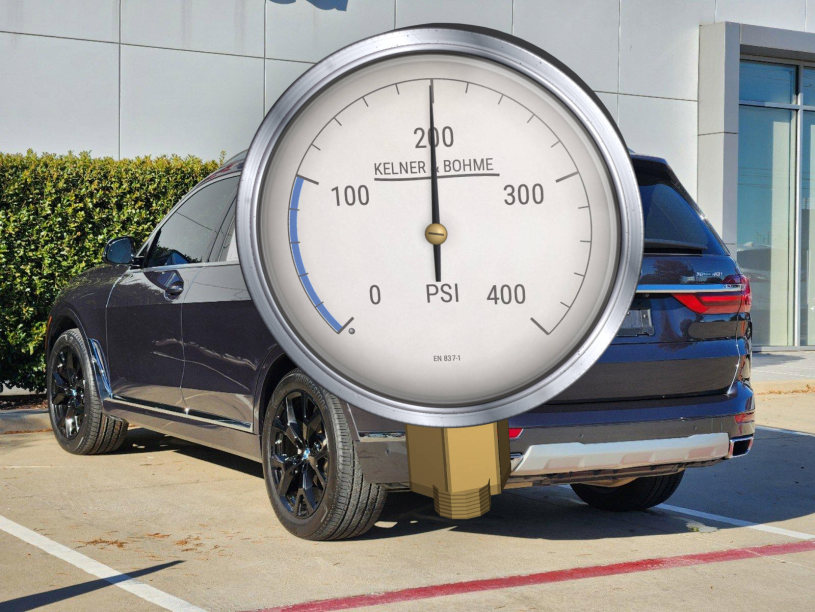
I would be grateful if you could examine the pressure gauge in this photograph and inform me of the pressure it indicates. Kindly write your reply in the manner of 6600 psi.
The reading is 200 psi
